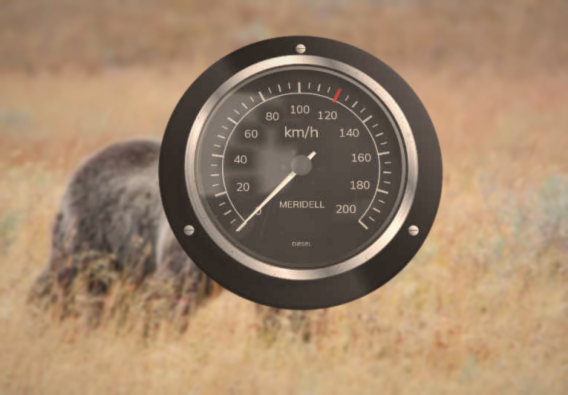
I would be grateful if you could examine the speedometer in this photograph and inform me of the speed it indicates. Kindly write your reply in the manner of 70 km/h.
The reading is 0 km/h
